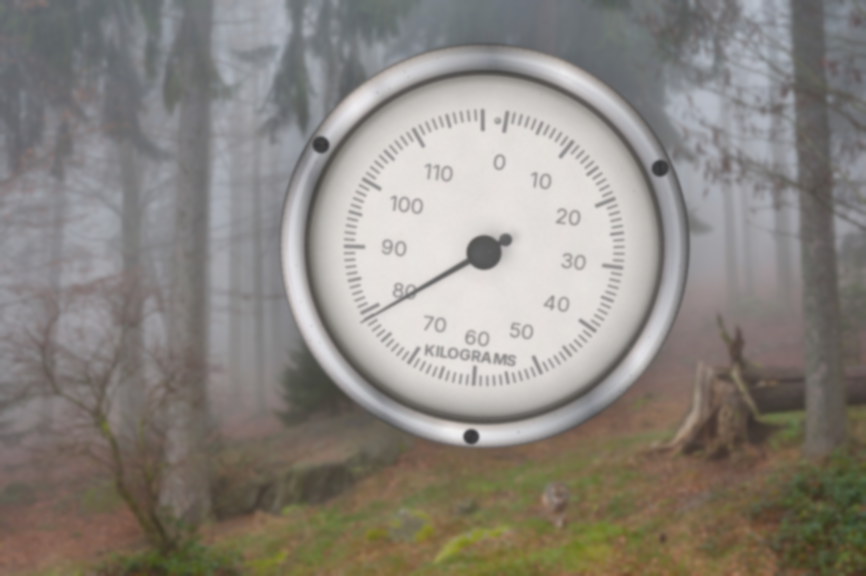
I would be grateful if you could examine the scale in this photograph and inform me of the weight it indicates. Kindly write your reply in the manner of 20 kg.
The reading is 79 kg
